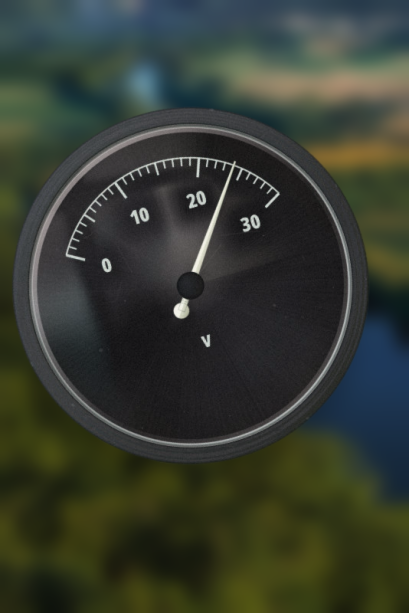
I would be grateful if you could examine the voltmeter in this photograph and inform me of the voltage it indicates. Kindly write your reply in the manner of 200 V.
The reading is 24 V
